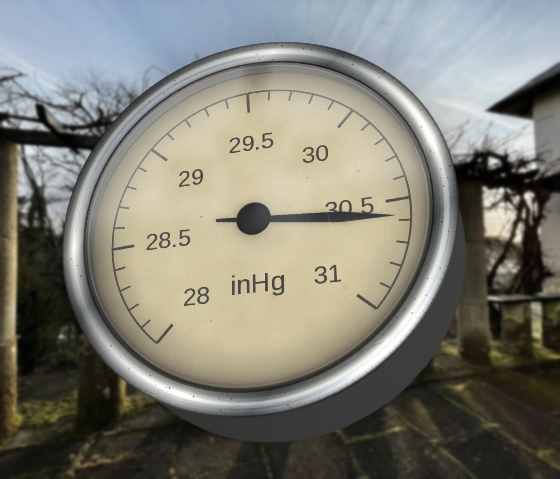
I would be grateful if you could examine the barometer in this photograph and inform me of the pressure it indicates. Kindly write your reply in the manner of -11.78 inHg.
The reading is 30.6 inHg
